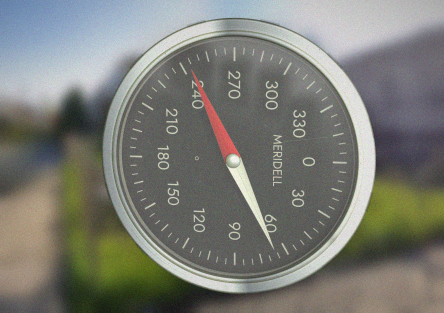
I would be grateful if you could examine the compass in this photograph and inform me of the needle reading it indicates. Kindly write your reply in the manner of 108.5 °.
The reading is 245 °
